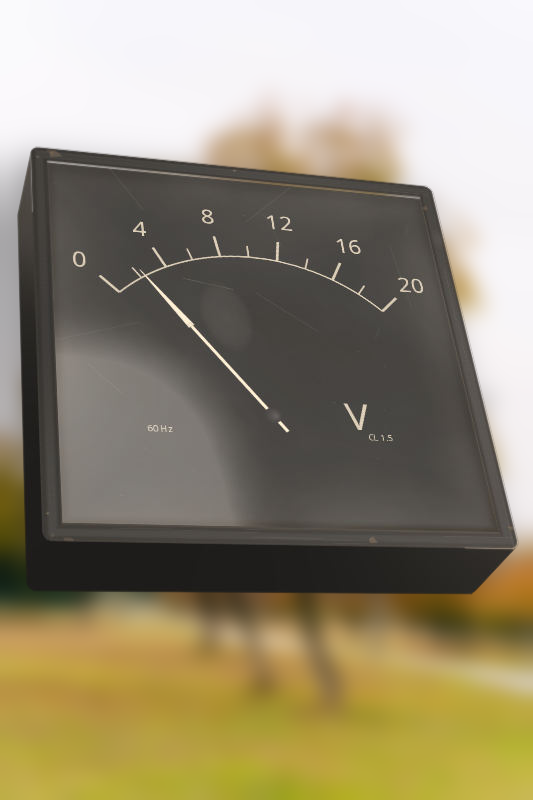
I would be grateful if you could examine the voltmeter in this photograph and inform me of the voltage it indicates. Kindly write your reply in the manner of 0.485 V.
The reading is 2 V
